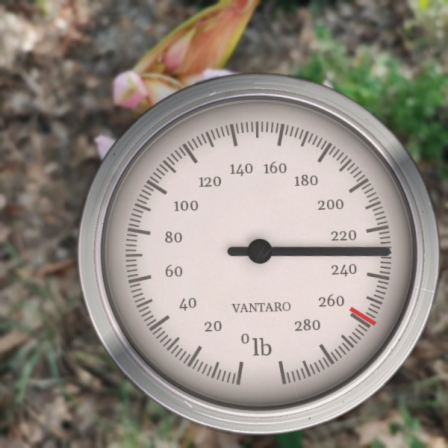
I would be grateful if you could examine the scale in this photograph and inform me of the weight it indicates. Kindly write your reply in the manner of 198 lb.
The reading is 230 lb
